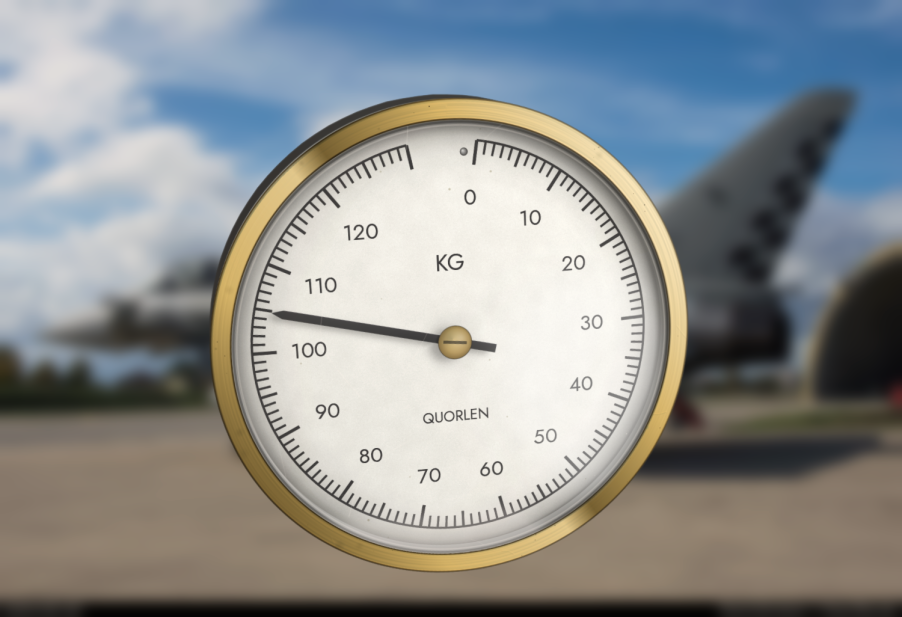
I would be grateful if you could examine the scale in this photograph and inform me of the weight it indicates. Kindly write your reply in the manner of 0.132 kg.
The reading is 105 kg
